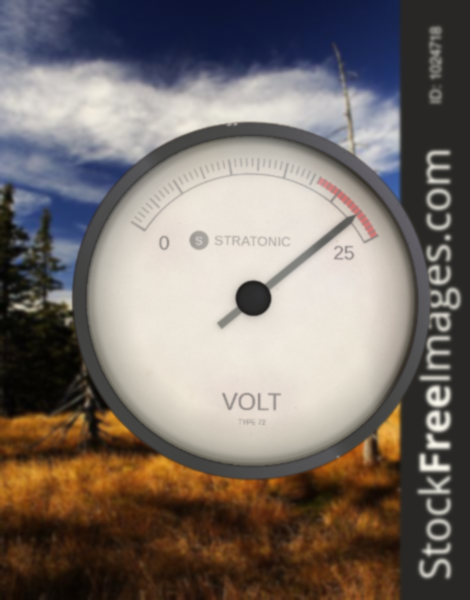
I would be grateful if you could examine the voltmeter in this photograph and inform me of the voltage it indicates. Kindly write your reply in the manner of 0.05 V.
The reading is 22.5 V
